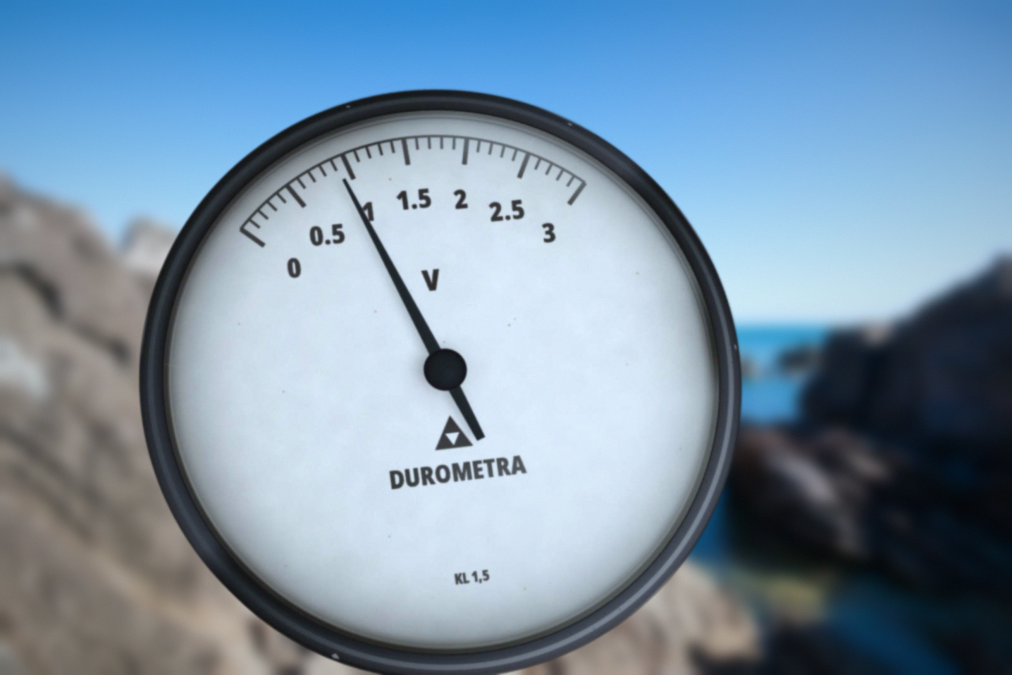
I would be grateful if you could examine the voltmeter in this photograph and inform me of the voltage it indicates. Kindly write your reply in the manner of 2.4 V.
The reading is 0.9 V
